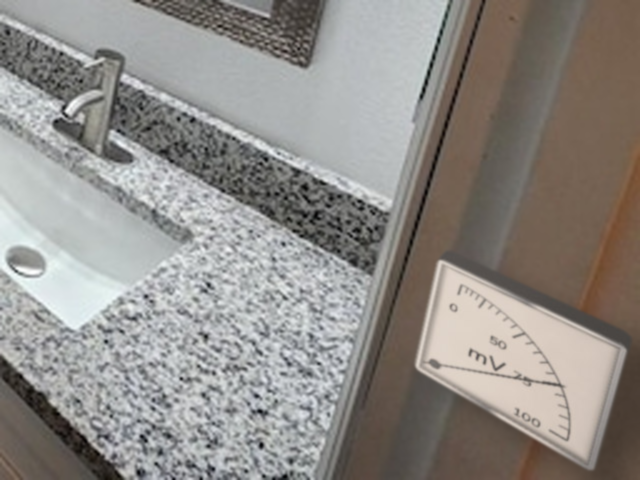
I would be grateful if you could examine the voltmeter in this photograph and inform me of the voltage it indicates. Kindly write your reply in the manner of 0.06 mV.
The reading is 75 mV
